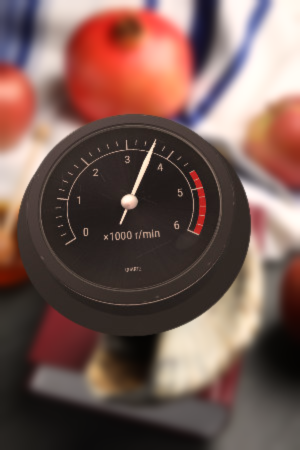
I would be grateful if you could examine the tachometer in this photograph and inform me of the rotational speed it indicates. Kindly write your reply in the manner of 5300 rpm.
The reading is 3600 rpm
